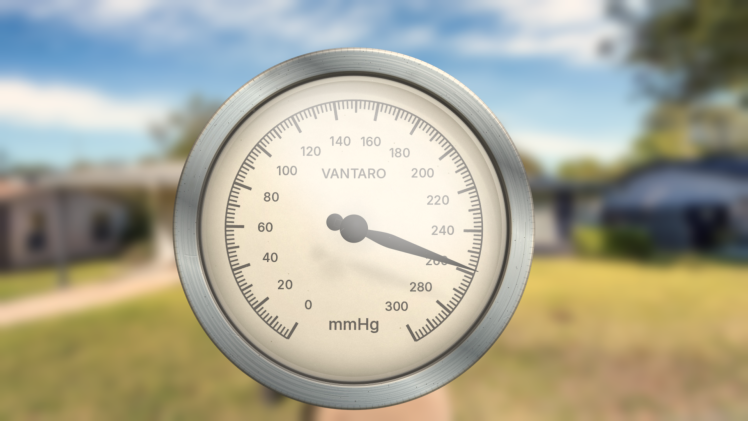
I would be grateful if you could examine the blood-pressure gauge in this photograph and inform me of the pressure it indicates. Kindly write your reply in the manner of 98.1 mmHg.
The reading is 258 mmHg
